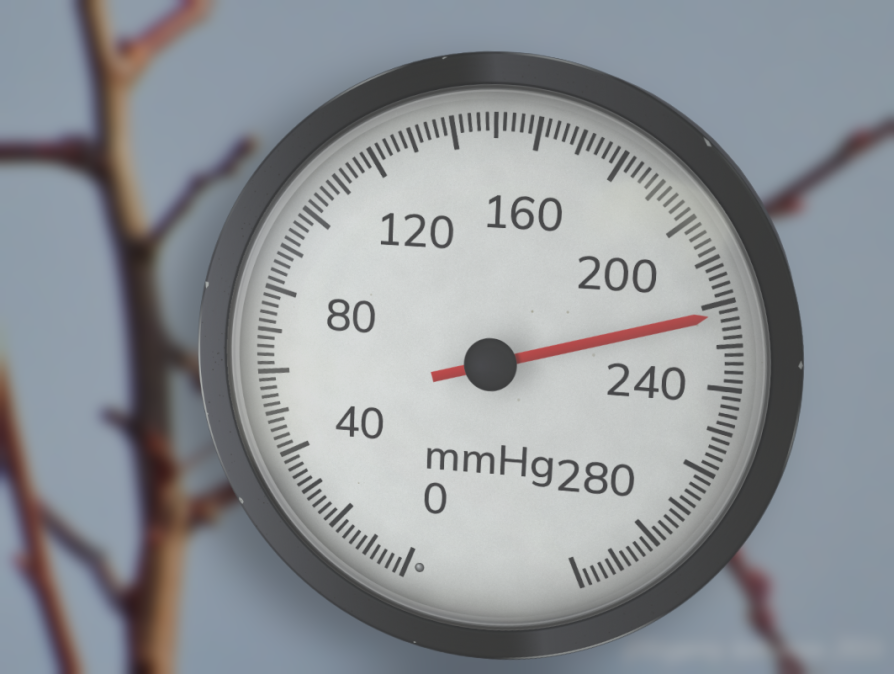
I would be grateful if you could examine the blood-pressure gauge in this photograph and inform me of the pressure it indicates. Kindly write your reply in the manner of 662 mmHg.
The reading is 222 mmHg
